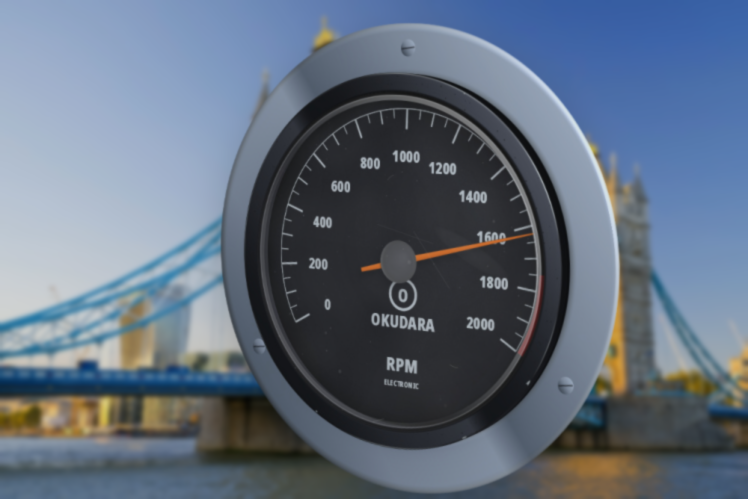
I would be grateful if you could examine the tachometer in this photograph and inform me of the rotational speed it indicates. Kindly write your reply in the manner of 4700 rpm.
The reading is 1625 rpm
